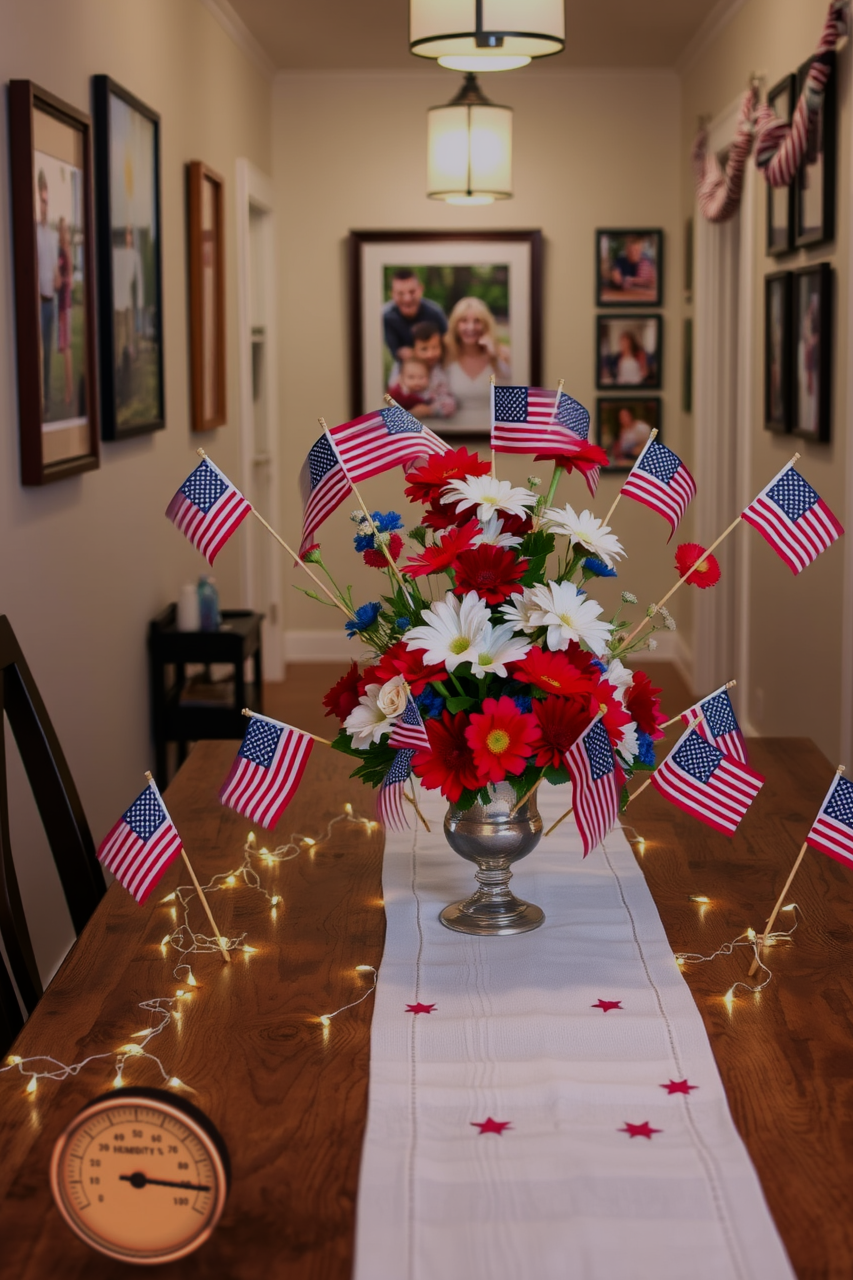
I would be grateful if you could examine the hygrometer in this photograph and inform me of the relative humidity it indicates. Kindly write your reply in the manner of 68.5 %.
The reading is 90 %
